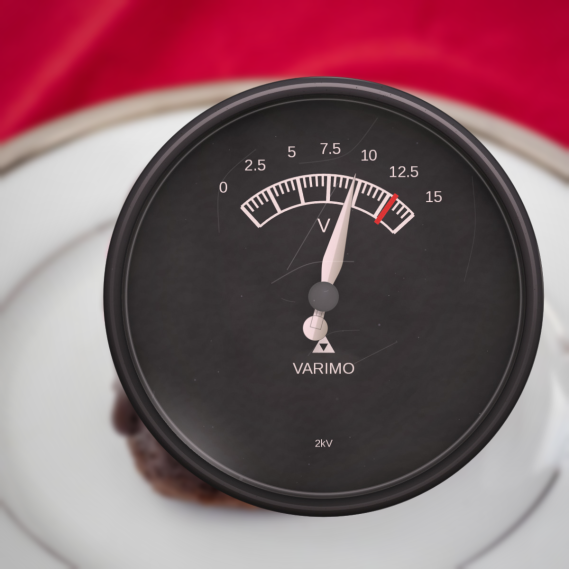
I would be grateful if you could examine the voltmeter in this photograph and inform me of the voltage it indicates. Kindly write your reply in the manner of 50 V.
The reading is 9.5 V
